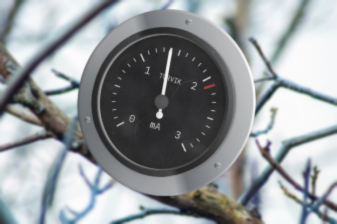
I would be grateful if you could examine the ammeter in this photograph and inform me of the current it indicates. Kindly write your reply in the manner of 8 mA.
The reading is 1.4 mA
